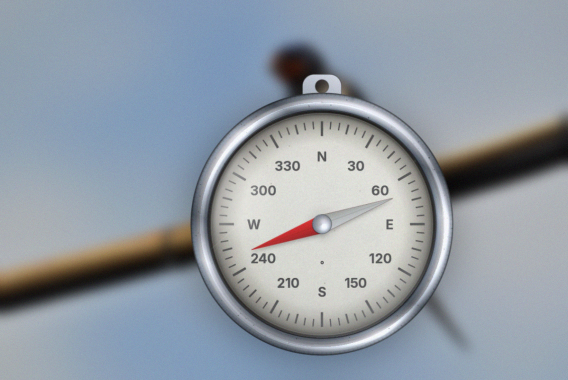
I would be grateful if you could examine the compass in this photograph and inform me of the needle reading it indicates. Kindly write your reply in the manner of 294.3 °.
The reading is 250 °
